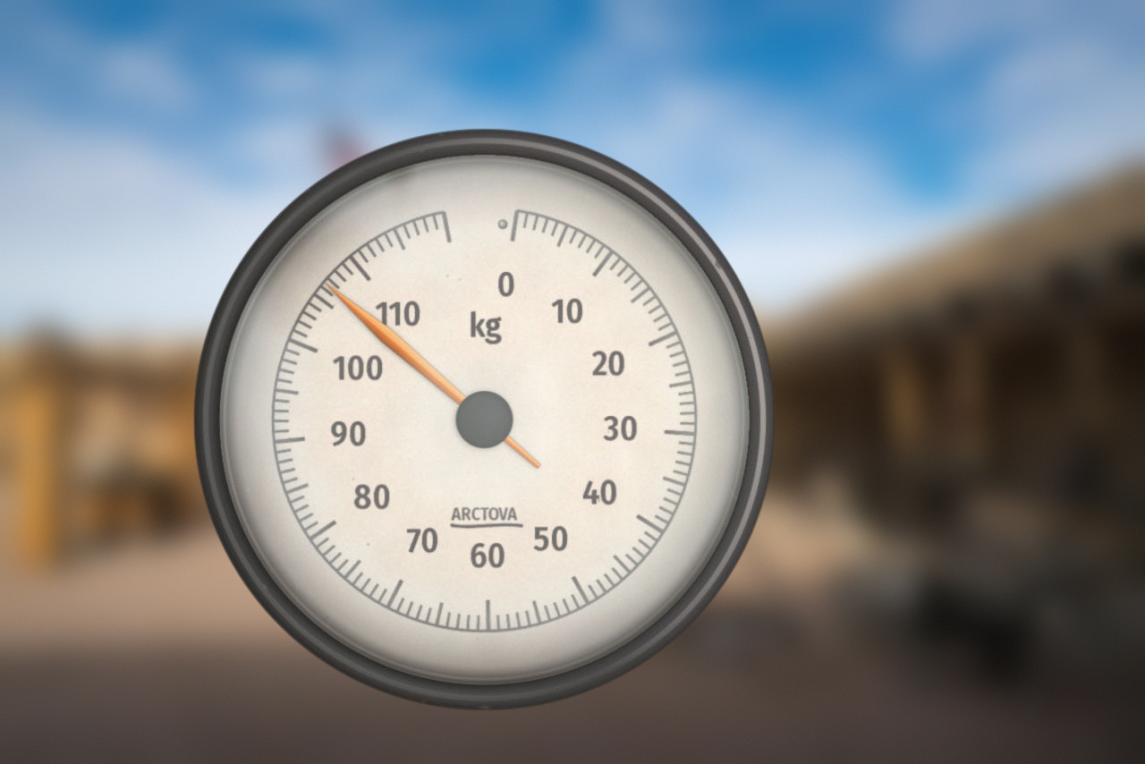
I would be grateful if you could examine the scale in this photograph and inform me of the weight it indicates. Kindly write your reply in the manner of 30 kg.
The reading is 106.5 kg
